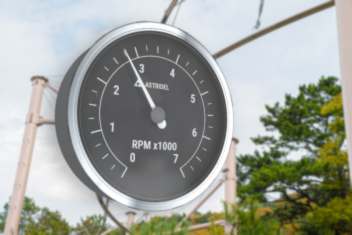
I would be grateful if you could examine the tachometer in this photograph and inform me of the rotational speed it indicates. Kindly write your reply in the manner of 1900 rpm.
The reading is 2750 rpm
